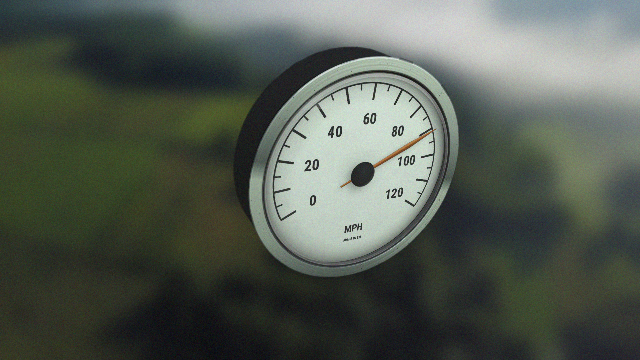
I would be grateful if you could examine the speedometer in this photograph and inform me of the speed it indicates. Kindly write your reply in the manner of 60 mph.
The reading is 90 mph
